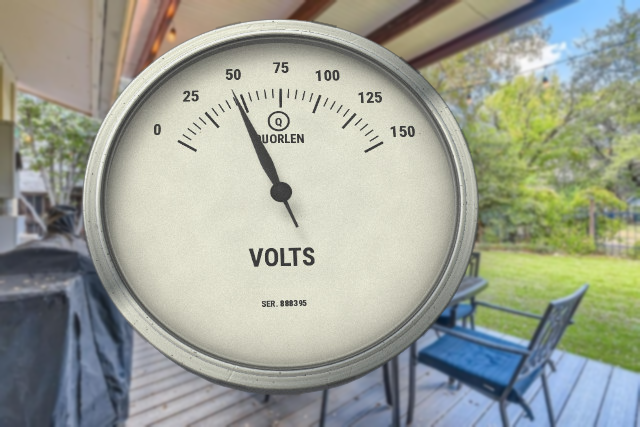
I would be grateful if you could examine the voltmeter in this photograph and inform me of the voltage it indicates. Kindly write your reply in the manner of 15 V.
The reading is 45 V
